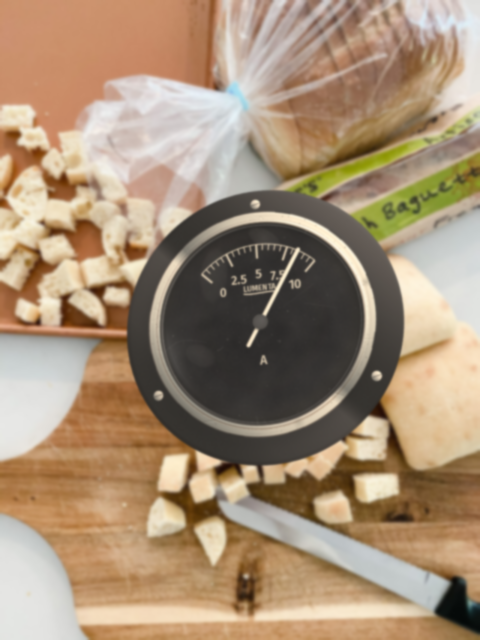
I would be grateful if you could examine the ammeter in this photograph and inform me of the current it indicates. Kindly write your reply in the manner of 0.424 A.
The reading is 8.5 A
